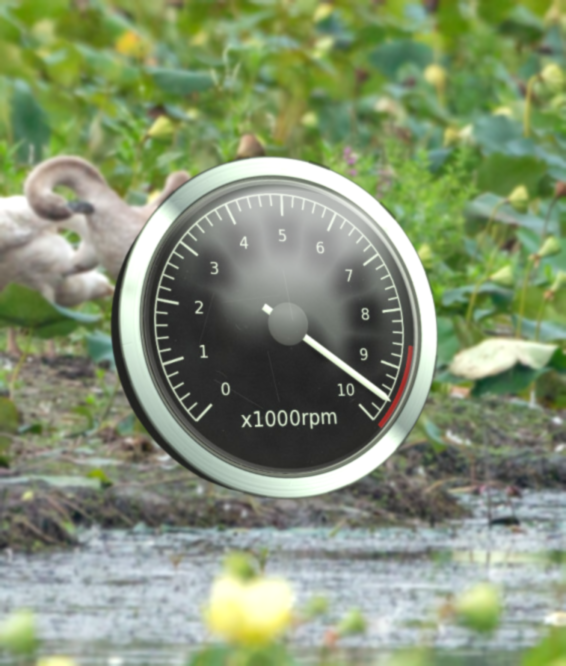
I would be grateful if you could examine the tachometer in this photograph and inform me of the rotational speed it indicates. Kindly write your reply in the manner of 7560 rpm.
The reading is 9600 rpm
